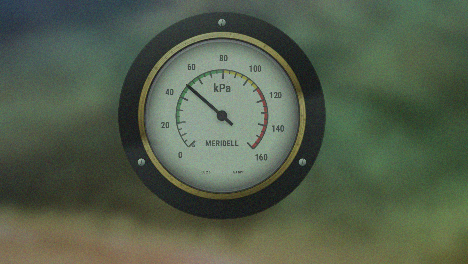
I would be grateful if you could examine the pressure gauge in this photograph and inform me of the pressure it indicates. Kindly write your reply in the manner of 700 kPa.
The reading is 50 kPa
